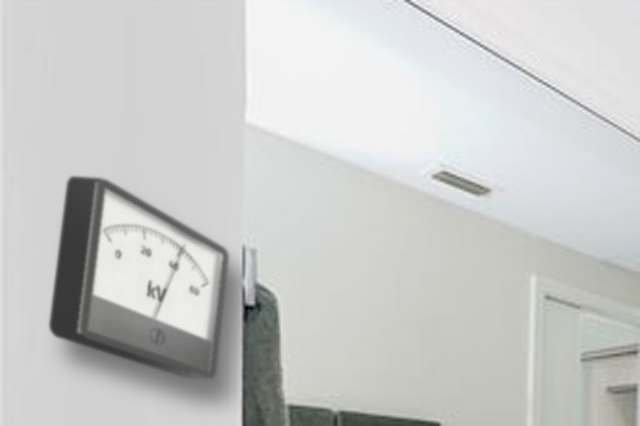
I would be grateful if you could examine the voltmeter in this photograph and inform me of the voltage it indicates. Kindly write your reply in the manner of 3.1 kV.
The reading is 40 kV
